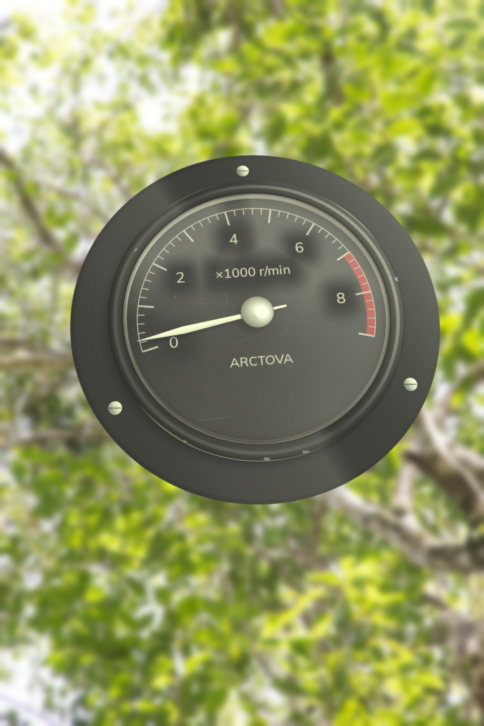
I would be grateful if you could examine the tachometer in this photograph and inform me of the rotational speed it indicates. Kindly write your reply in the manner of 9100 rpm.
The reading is 200 rpm
